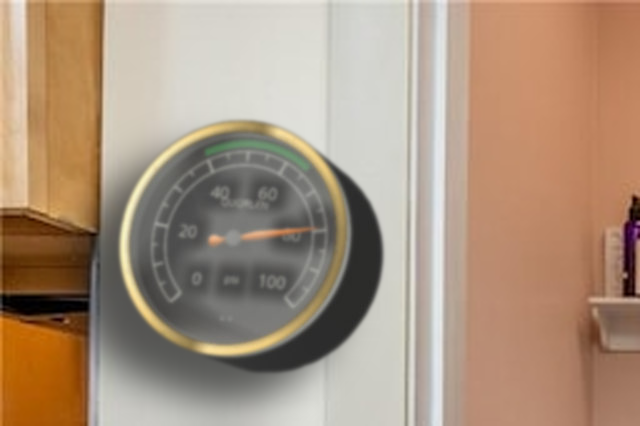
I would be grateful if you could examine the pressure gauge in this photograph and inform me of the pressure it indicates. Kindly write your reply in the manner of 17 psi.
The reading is 80 psi
